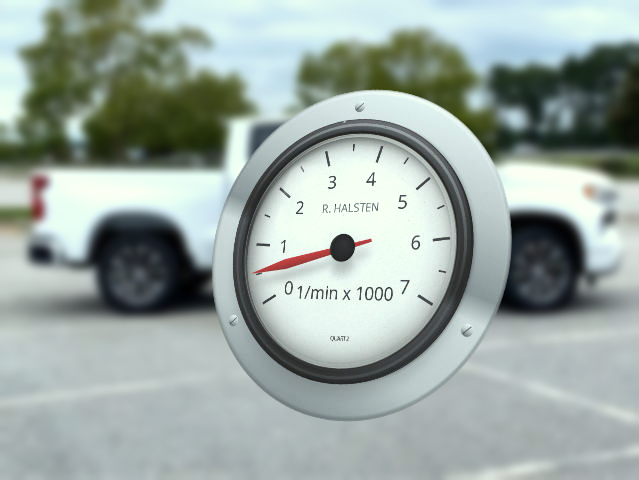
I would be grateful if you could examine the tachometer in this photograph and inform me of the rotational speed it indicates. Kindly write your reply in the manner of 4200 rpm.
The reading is 500 rpm
